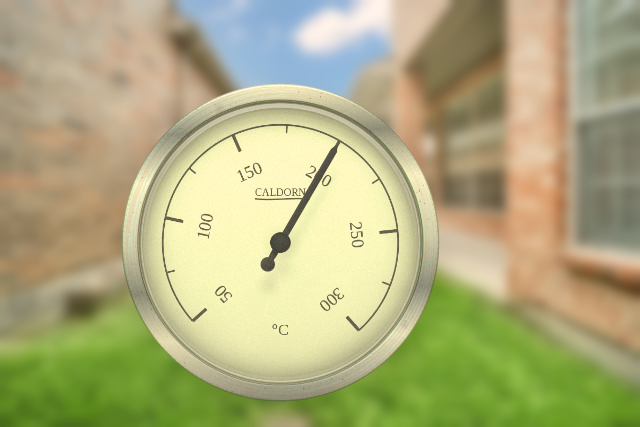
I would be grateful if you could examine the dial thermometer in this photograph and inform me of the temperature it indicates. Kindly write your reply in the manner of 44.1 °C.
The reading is 200 °C
